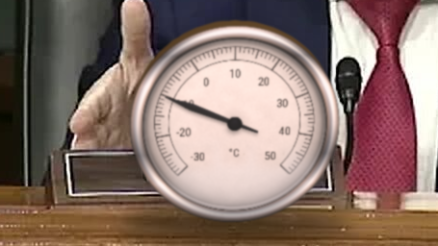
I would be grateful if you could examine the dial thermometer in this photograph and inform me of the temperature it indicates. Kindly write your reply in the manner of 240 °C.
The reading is -10 °C
